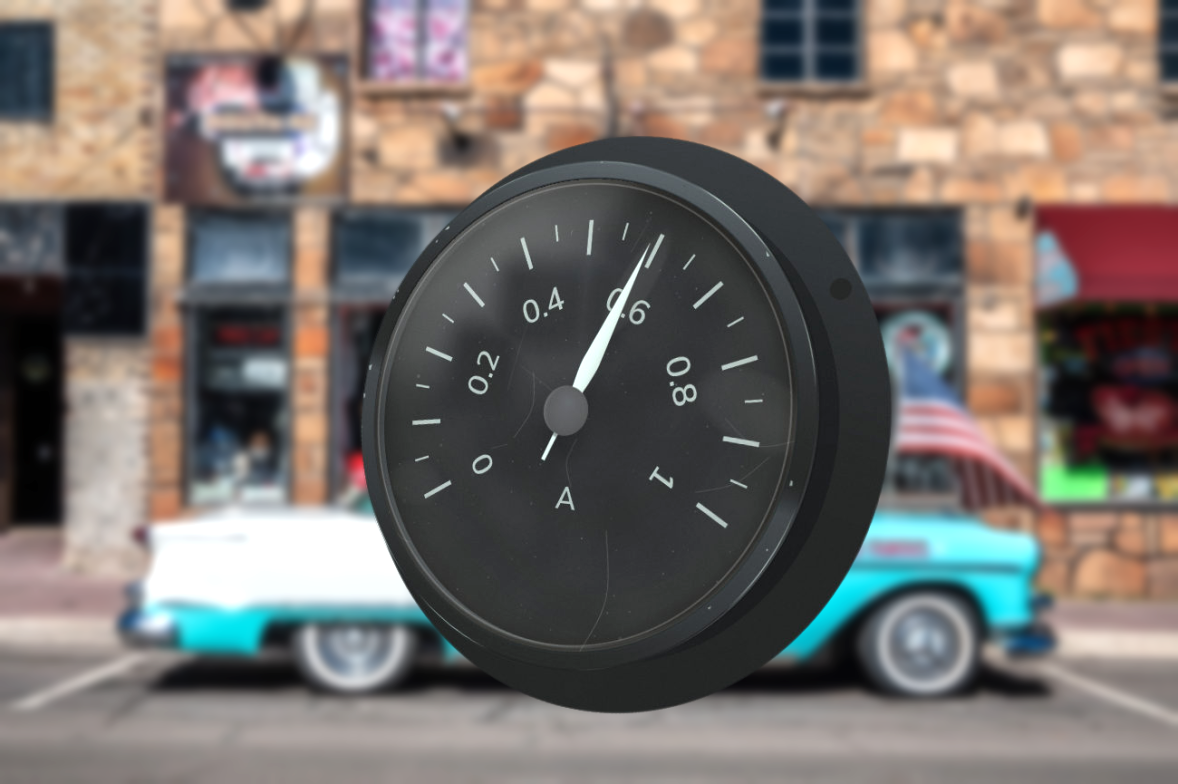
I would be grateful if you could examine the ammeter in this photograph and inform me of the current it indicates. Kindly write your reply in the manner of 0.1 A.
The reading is 0.6 A
